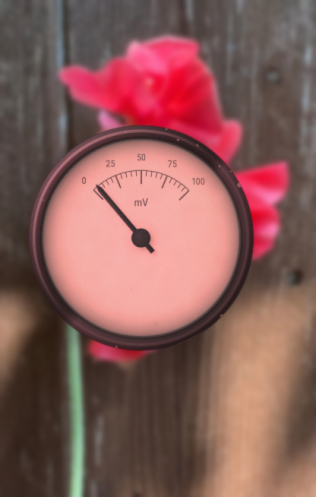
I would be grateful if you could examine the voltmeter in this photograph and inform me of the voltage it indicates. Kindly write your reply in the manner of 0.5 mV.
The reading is 5 mV
